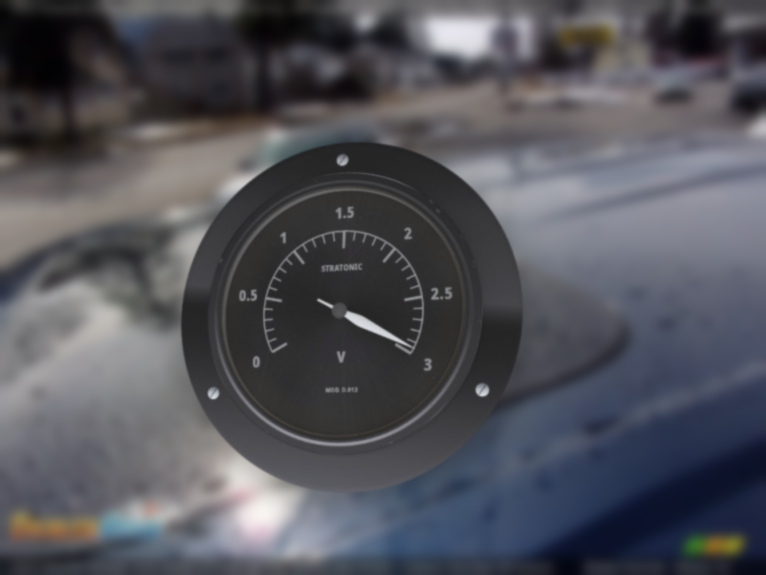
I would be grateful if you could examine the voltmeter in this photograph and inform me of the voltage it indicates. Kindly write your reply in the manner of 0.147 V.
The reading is 2.95 V
